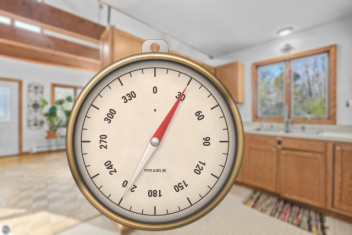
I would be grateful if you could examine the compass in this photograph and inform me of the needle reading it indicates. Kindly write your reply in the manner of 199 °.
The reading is 30 °
